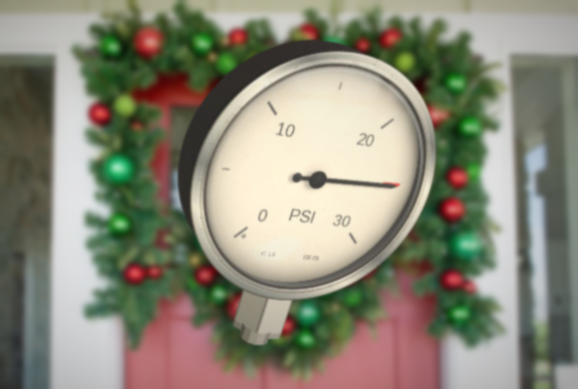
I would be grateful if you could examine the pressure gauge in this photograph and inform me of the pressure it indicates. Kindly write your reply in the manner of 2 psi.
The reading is 25 psi
